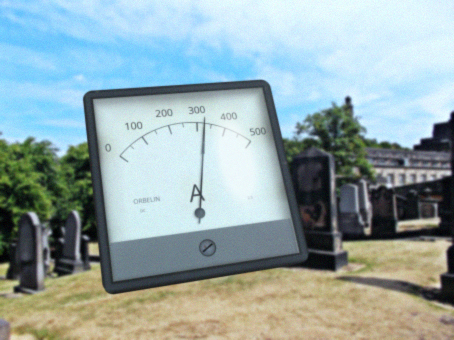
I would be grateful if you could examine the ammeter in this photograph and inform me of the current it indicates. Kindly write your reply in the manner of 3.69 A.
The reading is 325 A
